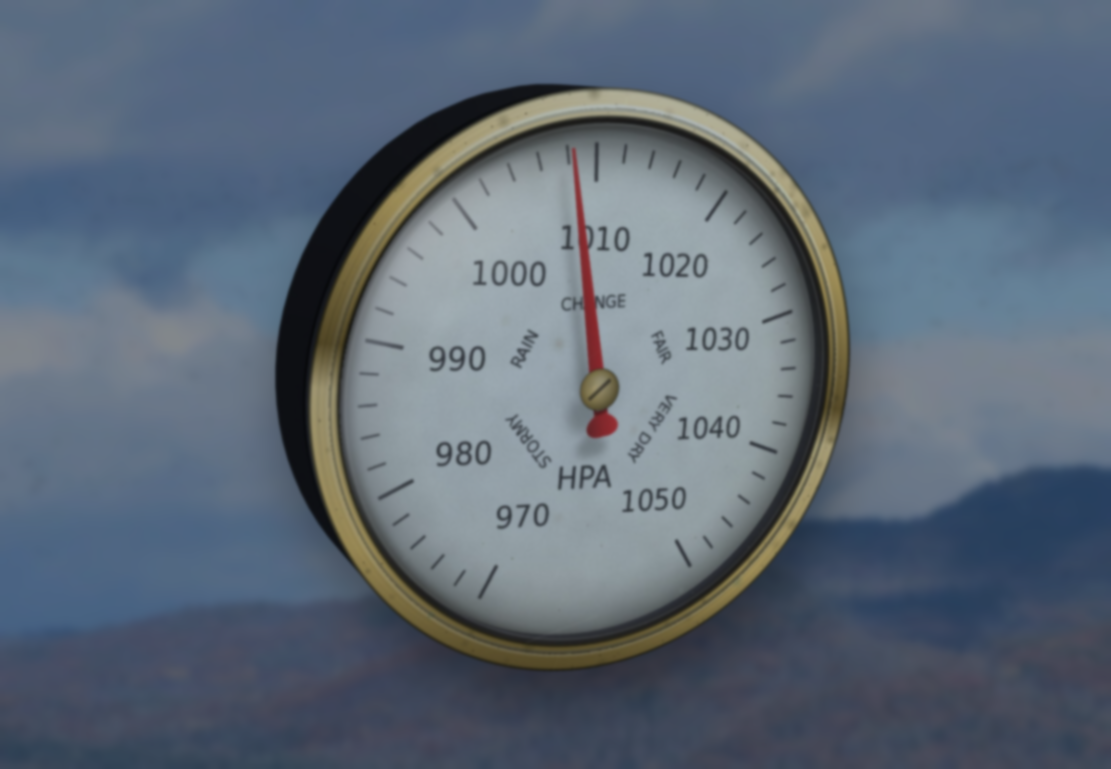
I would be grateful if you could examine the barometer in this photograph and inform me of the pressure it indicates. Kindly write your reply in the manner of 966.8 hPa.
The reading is 1008 hPa
